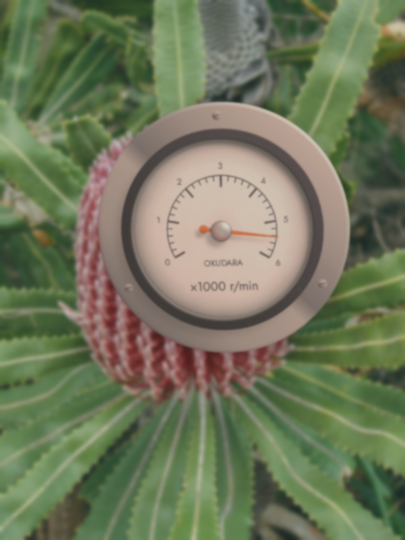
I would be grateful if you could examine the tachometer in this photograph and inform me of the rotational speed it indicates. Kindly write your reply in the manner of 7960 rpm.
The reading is 5400 rpm
